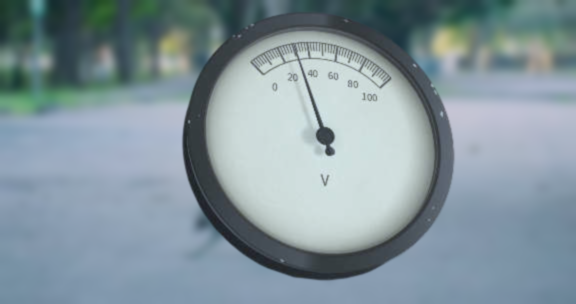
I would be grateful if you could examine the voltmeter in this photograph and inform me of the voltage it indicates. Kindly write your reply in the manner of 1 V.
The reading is 30 V
